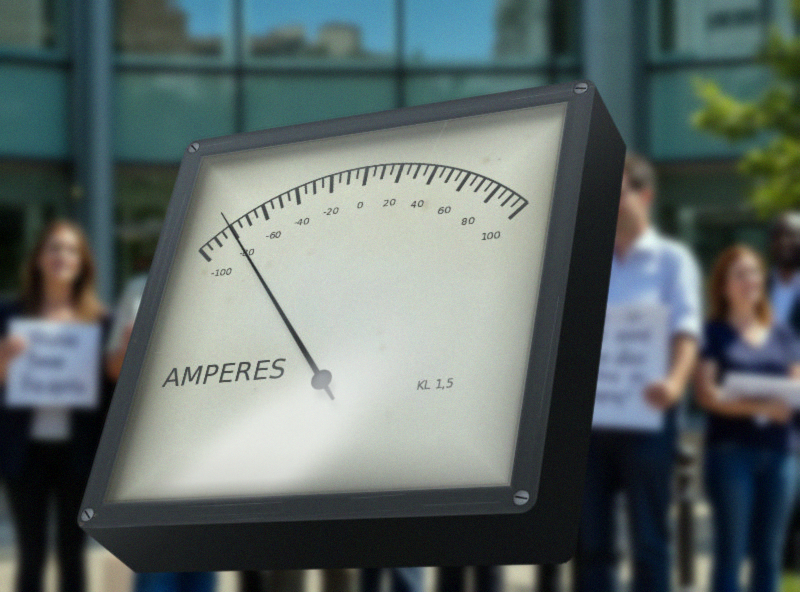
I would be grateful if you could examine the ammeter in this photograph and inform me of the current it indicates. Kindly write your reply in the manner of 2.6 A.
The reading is -80 A
